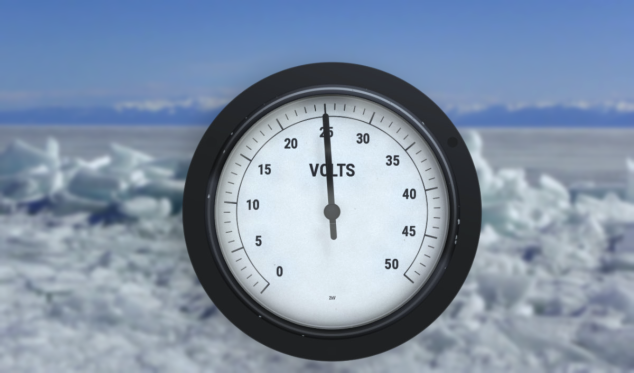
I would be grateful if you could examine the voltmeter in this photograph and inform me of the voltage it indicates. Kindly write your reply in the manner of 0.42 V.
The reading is 25 V
